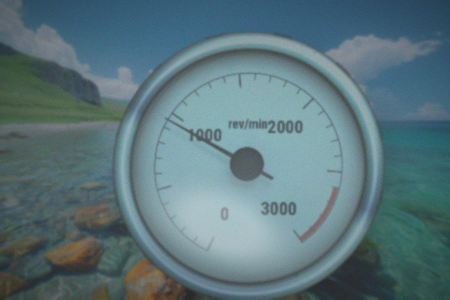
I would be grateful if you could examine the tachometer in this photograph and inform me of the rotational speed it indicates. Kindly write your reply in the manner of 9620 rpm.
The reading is 950 rpm
